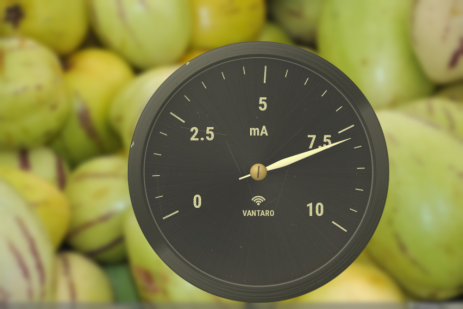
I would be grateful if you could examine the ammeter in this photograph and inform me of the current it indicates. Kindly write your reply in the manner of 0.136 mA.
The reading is 7.75 mA
